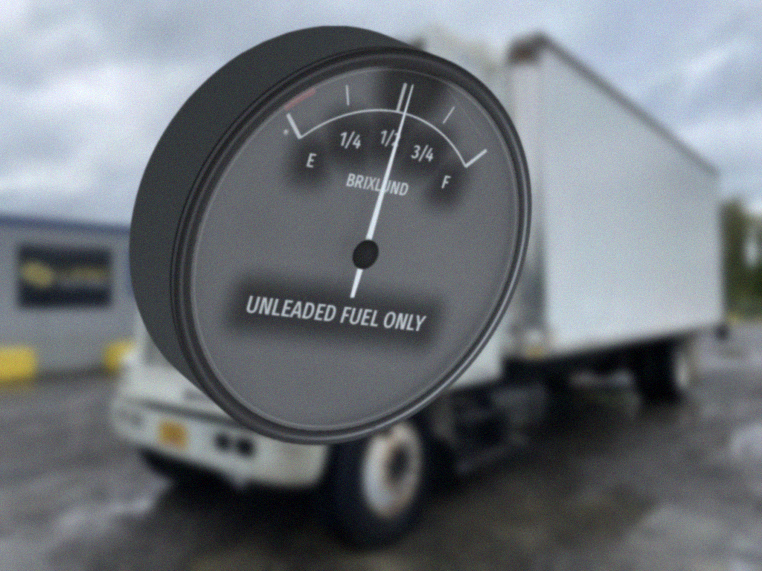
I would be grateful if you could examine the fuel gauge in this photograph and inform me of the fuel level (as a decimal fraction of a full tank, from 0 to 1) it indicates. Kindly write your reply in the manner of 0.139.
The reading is 0.5
